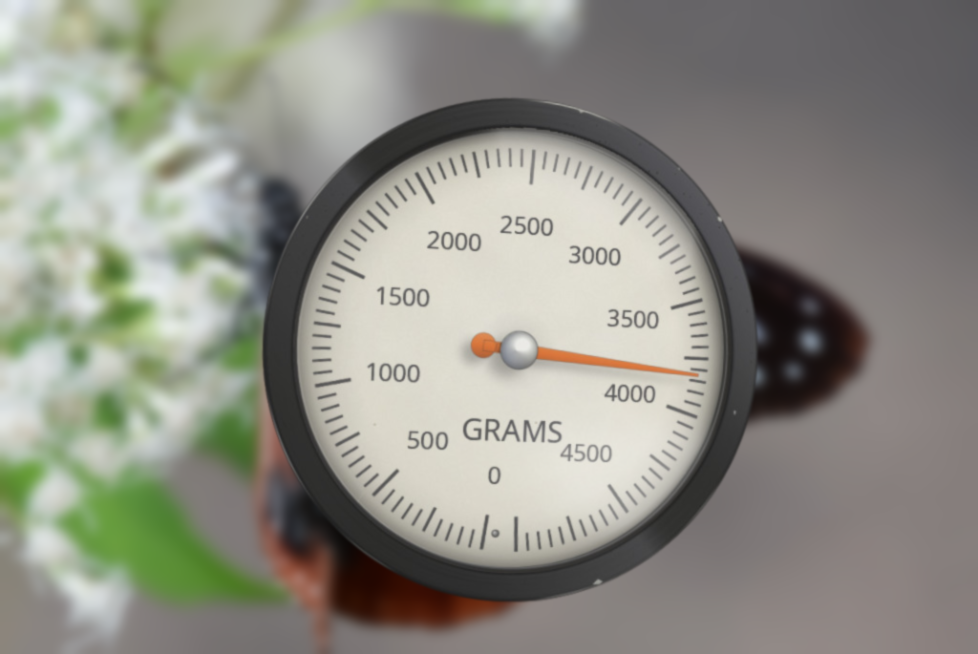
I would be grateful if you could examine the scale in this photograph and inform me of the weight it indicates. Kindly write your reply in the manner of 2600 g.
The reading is 3825 g
